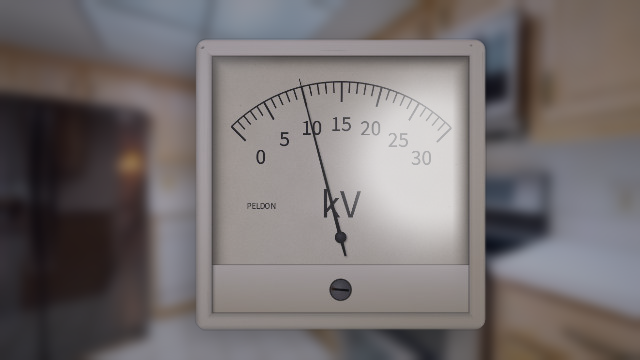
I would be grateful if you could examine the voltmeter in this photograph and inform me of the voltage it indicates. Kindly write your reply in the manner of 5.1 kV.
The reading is 10 kV
